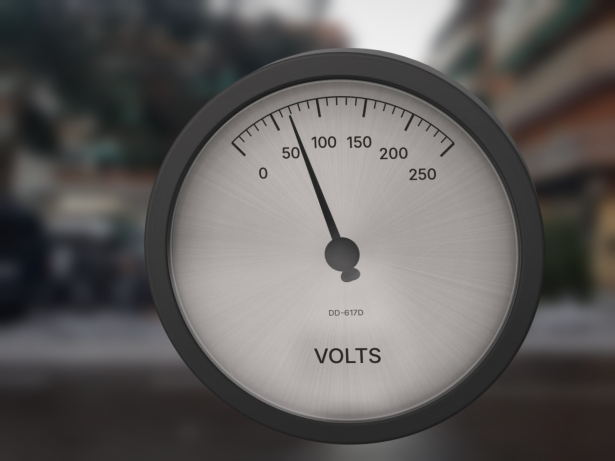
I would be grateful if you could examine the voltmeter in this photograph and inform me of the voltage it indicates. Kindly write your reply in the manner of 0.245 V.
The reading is 70 V
